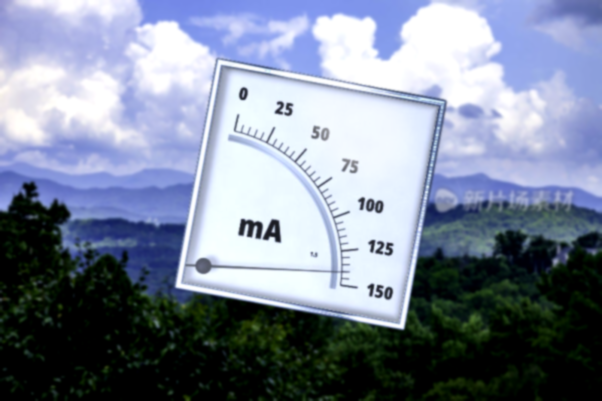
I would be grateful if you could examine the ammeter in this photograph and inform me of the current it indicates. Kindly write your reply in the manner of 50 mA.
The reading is 140 mA
